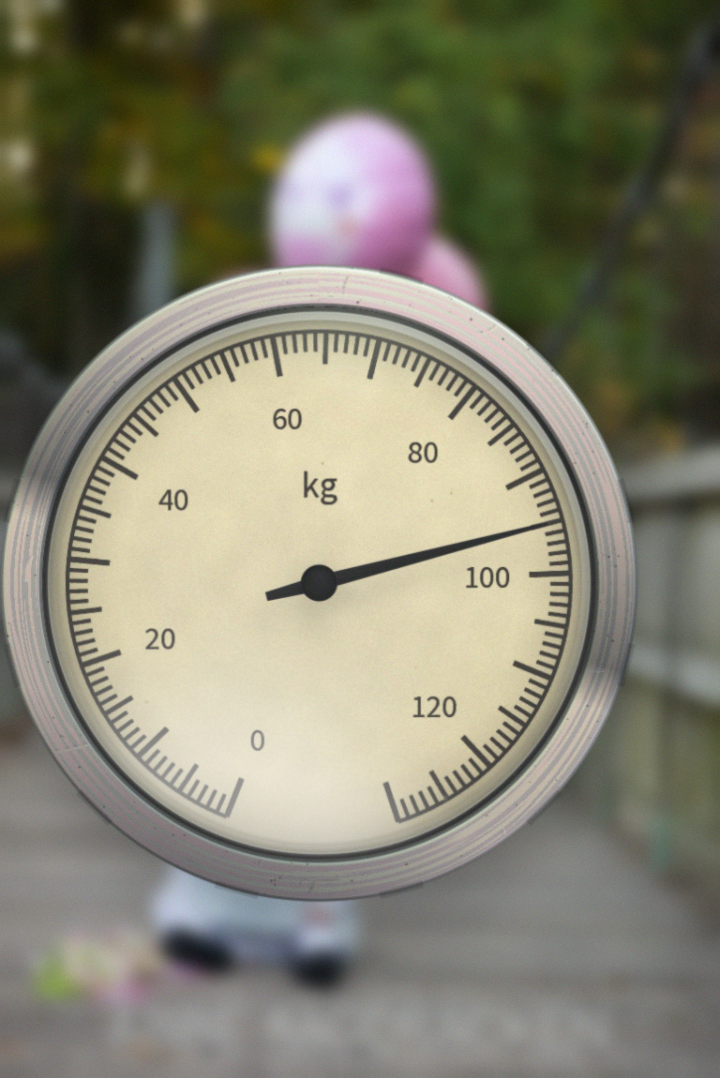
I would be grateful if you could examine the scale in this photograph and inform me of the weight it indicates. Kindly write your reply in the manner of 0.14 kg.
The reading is 95 kg
